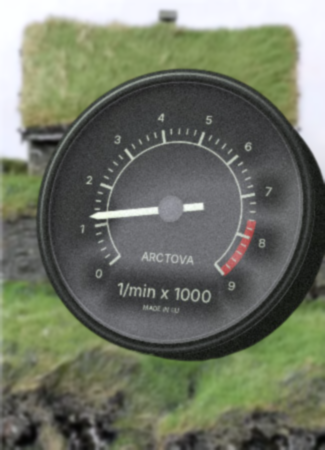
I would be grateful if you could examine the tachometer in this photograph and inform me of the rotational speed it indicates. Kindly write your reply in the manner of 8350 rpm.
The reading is 1200 rpm
